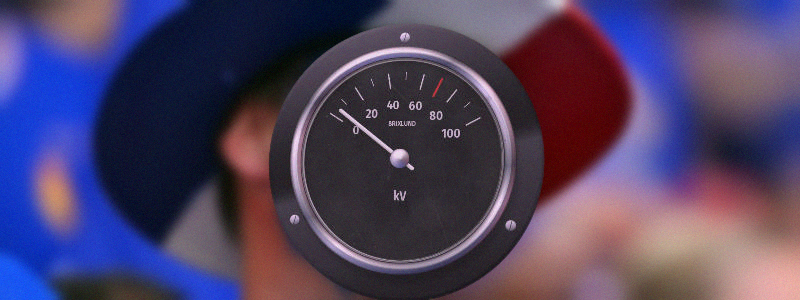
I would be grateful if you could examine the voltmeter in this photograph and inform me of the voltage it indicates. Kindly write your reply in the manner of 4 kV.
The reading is 5 kV
